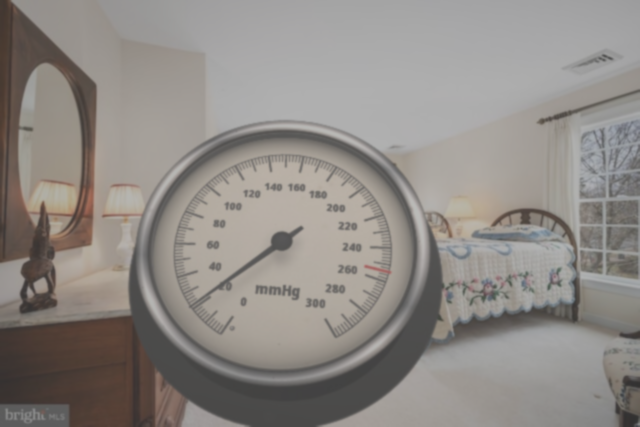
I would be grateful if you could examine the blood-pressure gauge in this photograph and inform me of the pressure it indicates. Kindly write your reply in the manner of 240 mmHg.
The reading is 20 mmHg
